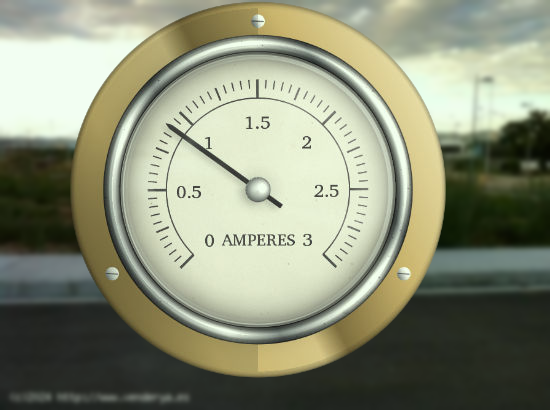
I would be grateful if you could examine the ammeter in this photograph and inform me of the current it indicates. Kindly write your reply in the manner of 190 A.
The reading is 0.9 A
